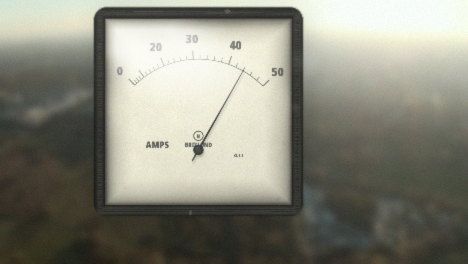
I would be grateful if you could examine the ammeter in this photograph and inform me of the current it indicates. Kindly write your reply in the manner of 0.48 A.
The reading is 44 A
